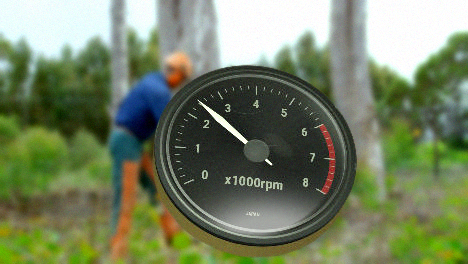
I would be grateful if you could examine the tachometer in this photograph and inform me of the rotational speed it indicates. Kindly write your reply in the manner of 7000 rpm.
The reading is 2400 rpm
